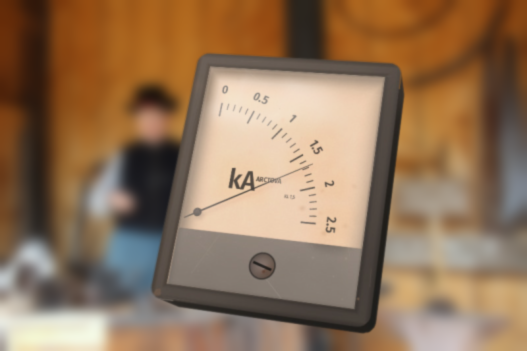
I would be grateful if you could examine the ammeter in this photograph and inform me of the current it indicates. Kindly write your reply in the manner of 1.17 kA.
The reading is 1.7 kA
